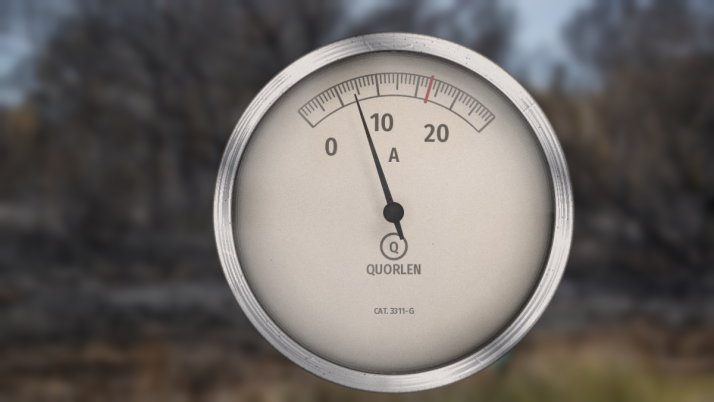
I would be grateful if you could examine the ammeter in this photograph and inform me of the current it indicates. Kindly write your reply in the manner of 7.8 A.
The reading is 7 A
